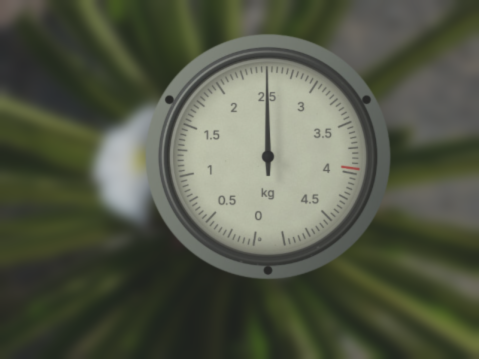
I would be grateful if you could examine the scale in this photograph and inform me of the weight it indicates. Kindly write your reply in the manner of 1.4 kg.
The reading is 2.5 kg
